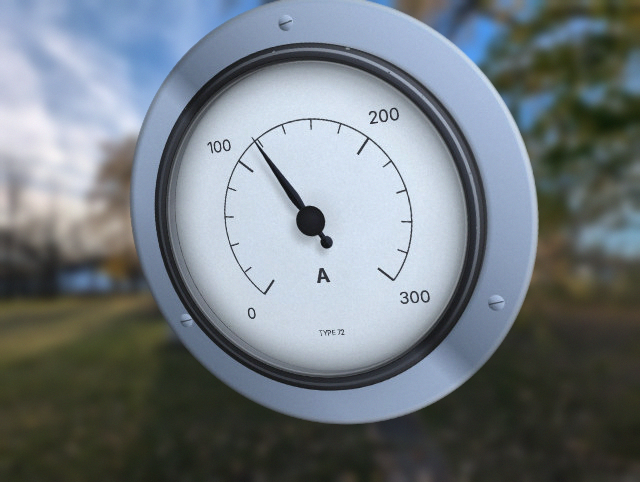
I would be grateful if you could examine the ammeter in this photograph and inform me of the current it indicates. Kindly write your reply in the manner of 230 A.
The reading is 120 A
